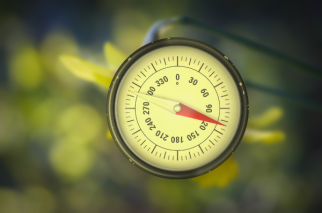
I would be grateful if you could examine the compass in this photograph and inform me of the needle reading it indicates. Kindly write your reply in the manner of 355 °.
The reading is 110 °
